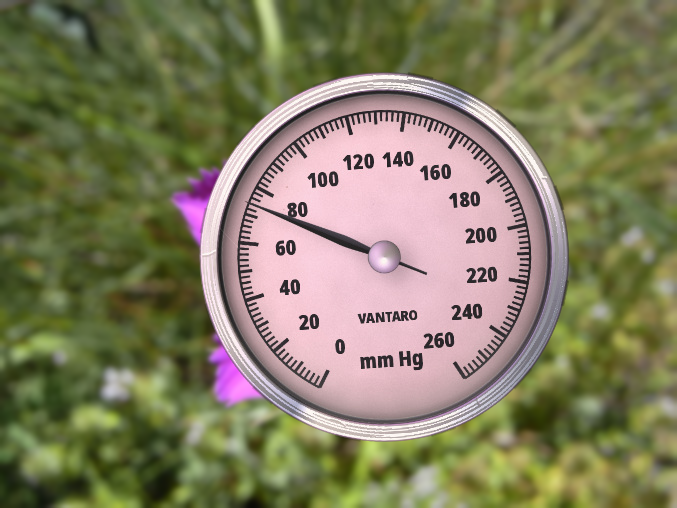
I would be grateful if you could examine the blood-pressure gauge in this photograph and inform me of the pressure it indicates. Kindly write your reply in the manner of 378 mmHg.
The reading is 74 mmHg
